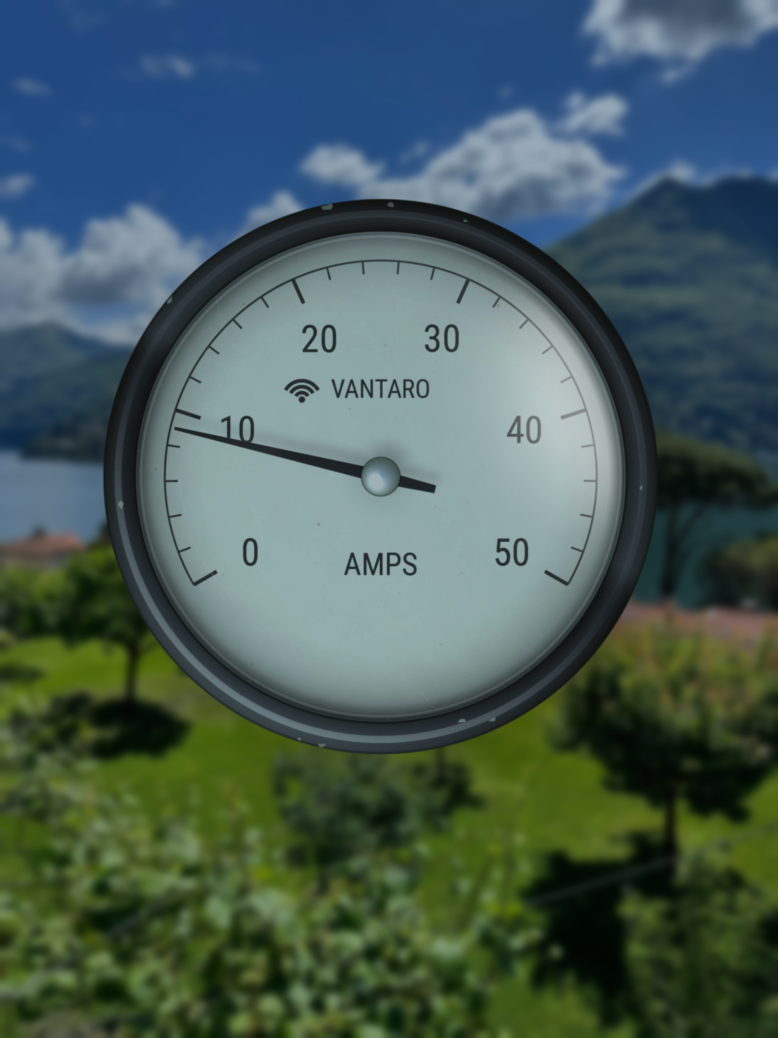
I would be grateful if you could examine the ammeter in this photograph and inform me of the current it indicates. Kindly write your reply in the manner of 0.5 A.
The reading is 9 A
